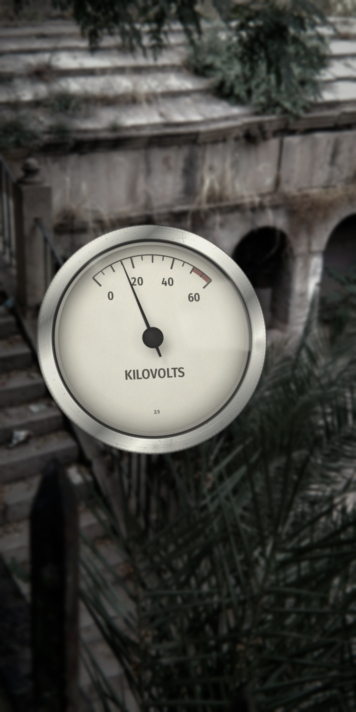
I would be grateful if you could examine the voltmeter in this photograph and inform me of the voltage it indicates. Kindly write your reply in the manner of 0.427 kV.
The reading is 15 kV
